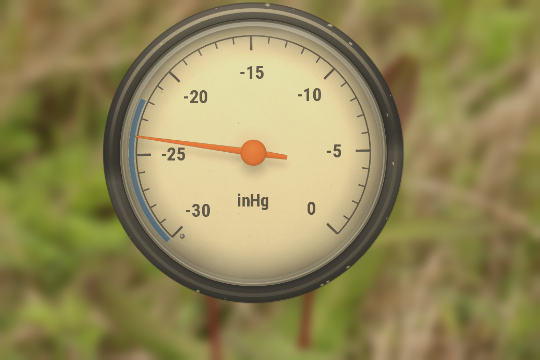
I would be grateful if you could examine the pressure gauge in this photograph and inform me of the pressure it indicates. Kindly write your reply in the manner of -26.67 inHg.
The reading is -24 inHg
